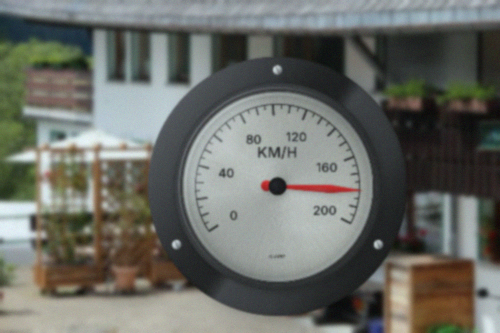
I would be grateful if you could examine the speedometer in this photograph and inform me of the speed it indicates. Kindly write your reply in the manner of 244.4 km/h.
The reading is 180 km/h
